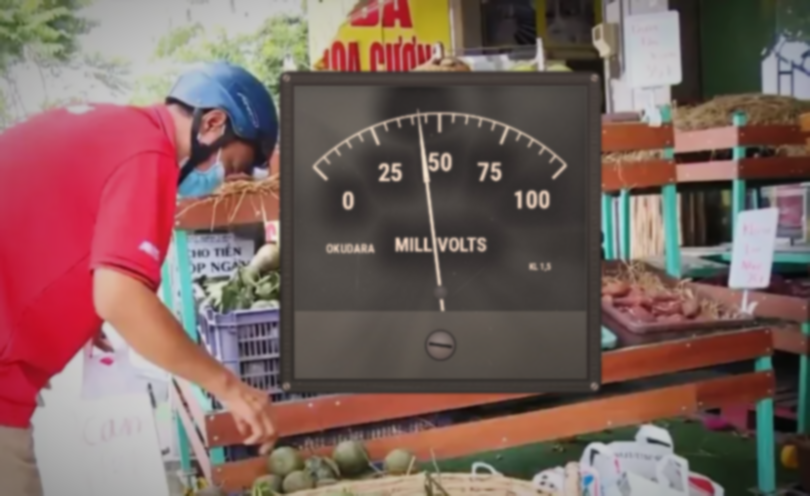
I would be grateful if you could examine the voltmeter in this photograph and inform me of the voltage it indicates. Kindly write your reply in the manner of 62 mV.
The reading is 42.5 mV
